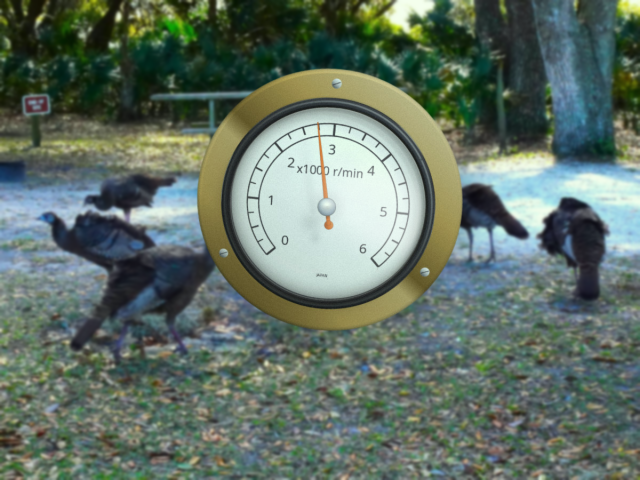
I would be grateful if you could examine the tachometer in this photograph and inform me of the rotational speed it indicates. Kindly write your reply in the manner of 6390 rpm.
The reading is 2750 rpm
